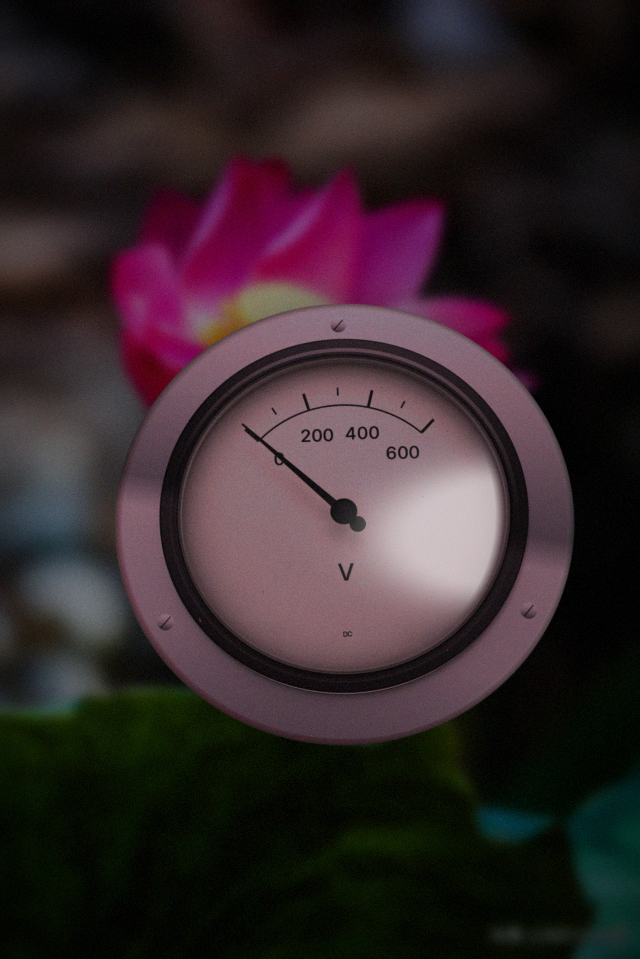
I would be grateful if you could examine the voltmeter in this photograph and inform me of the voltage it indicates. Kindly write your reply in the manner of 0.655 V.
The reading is 0 V
